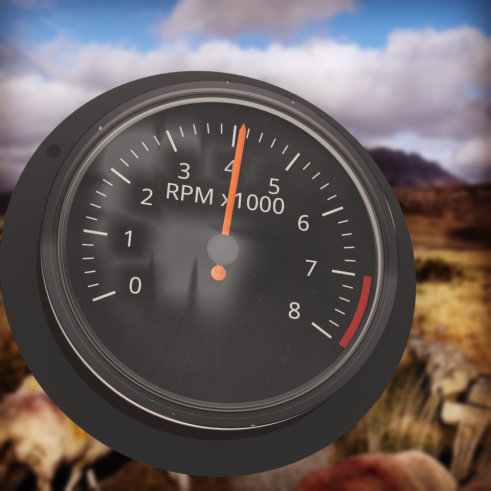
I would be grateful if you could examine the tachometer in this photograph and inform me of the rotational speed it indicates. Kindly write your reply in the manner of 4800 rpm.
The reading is 4100 rpm
